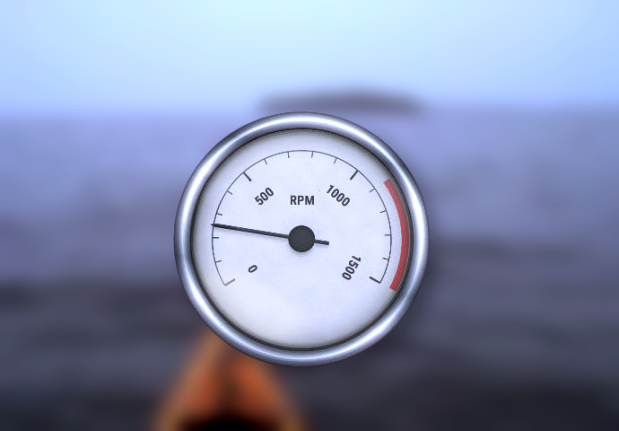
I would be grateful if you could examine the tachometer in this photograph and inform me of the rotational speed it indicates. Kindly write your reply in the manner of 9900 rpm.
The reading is 250 rpm
